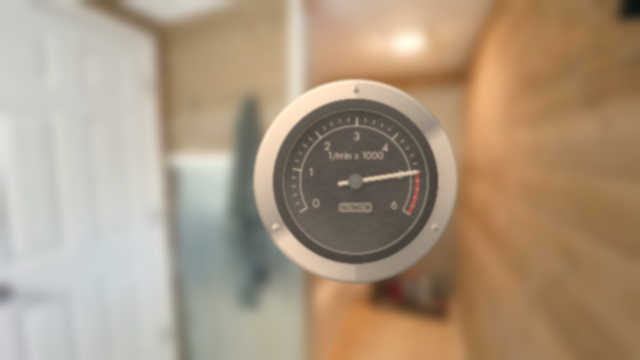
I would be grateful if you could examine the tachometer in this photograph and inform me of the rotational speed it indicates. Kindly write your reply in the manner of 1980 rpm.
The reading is 5000 rpm
